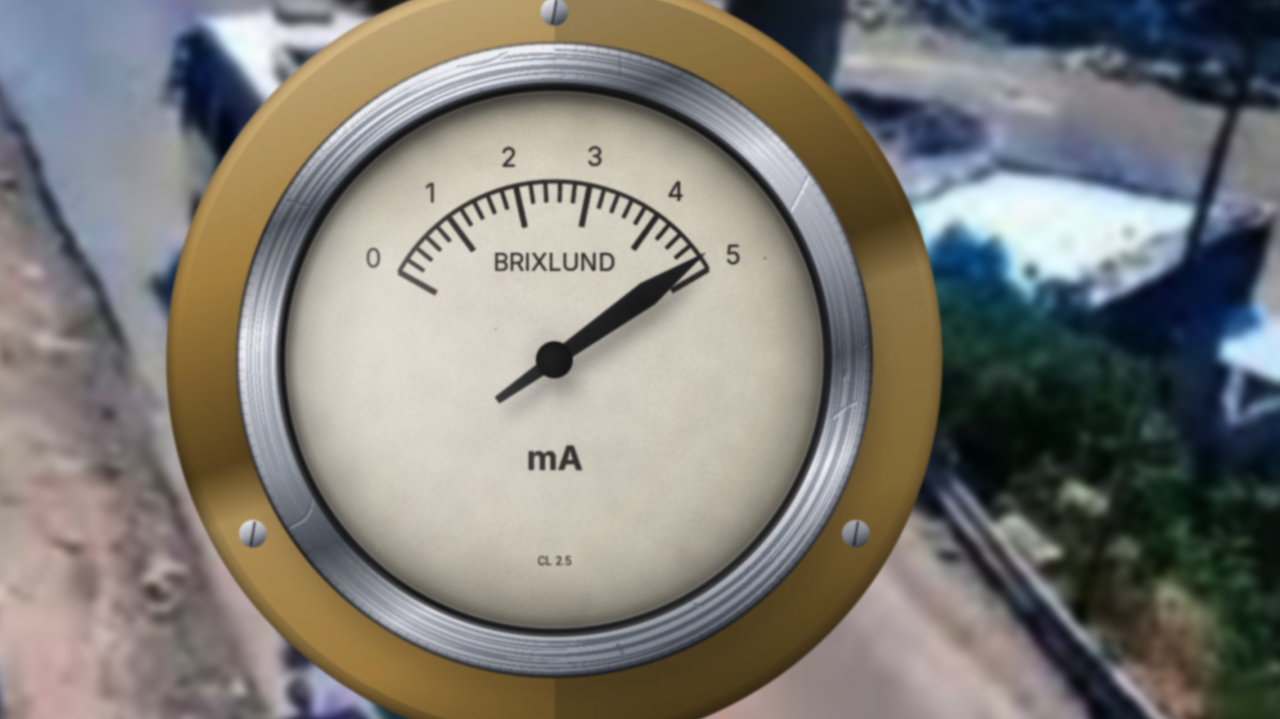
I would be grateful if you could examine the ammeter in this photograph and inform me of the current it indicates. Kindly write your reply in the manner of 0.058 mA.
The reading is 4.8 mA
